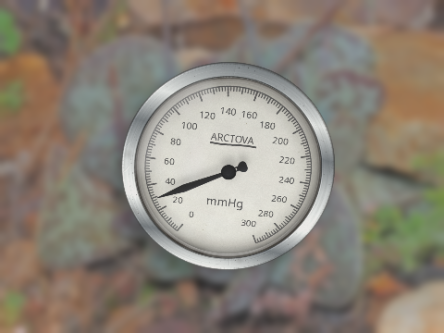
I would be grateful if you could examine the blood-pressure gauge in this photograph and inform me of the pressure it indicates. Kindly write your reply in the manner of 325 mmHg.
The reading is 30 mmHg
